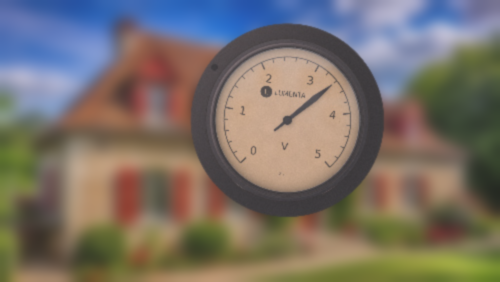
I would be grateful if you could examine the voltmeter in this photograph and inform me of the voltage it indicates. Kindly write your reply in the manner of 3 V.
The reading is 3.4 V
